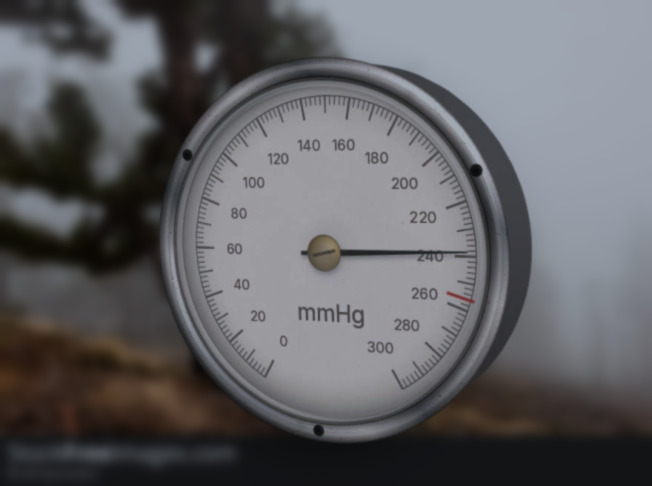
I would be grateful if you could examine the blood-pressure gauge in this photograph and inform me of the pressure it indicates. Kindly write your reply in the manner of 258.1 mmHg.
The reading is 238 mmHg
